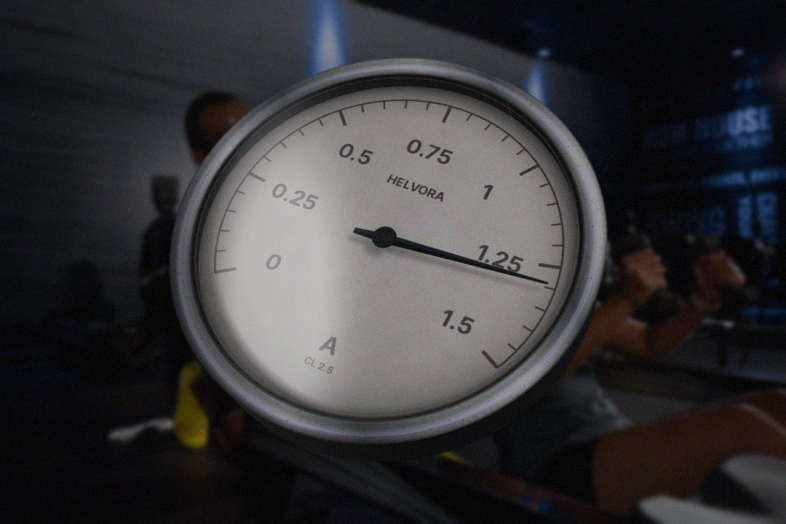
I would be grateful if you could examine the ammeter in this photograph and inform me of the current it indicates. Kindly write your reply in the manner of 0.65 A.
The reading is 1.3 A
